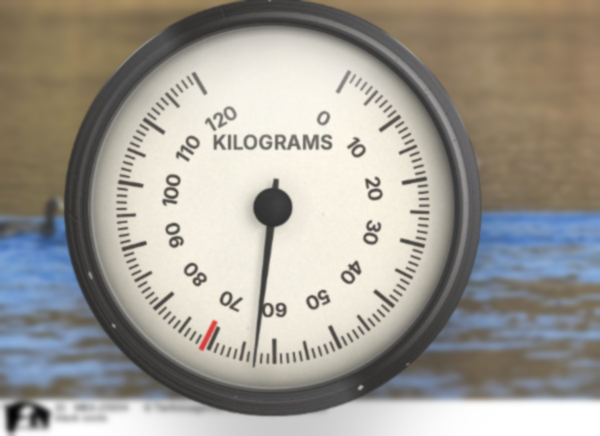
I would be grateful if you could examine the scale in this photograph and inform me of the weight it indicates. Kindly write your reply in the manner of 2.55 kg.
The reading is 63 kg
